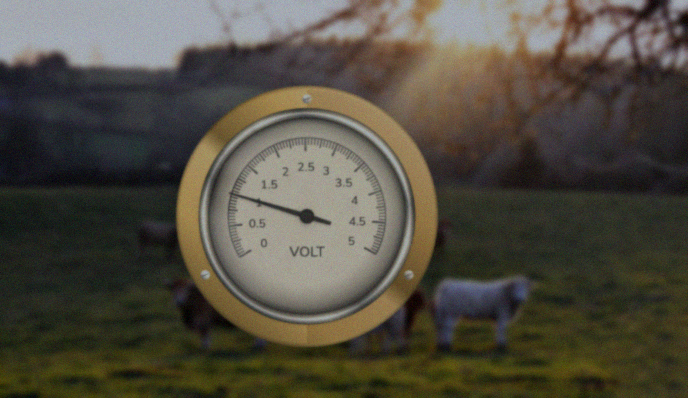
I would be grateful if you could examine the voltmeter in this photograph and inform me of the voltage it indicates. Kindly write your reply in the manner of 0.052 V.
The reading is 1 V
